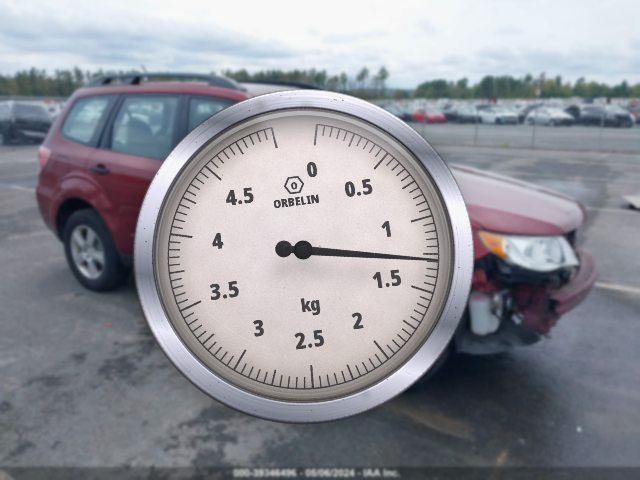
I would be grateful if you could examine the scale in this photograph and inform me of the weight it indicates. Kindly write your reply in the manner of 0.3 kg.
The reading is 1.3 kg
